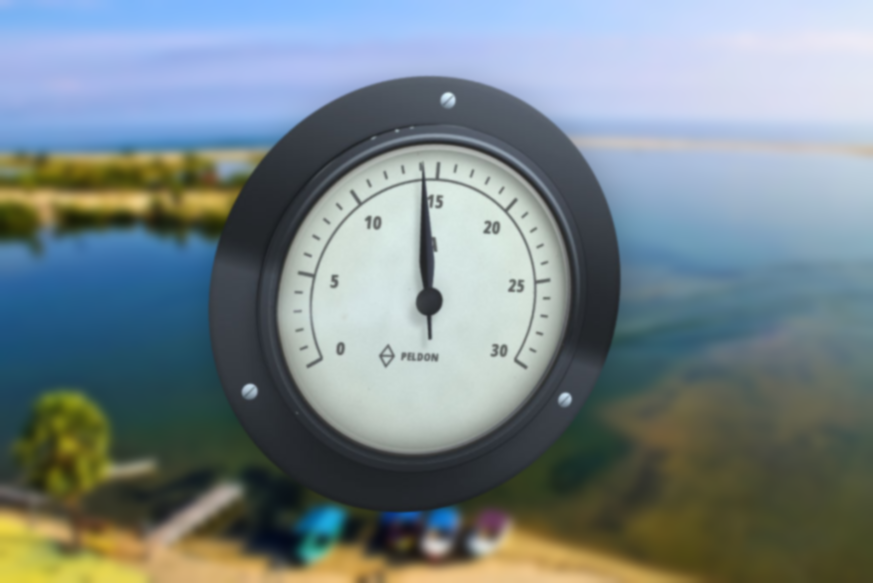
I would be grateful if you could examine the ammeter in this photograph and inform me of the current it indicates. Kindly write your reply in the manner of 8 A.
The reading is 14 A
